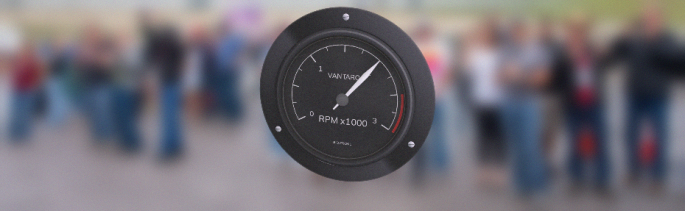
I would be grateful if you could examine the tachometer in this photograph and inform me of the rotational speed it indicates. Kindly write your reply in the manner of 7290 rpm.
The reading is 2000 rpm
